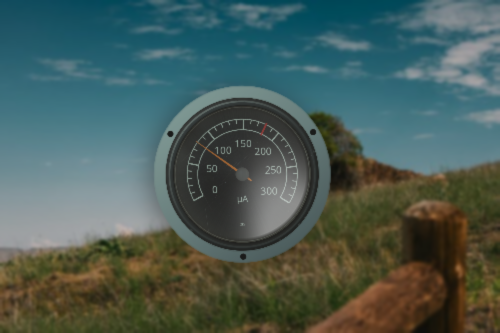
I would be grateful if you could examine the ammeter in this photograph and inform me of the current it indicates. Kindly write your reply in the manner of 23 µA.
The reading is 80 µA
